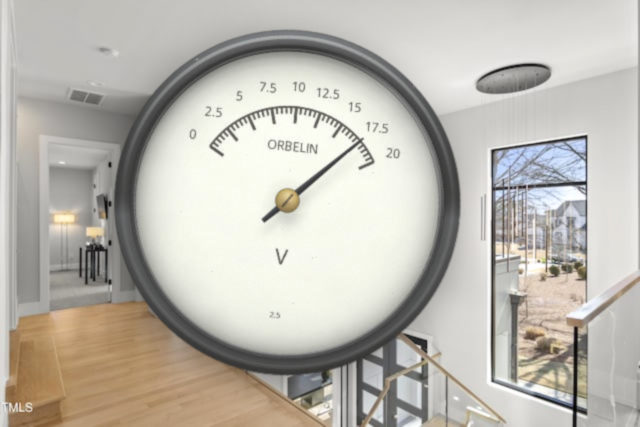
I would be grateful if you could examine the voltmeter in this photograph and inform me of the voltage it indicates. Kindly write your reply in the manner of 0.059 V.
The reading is 17.5 V
